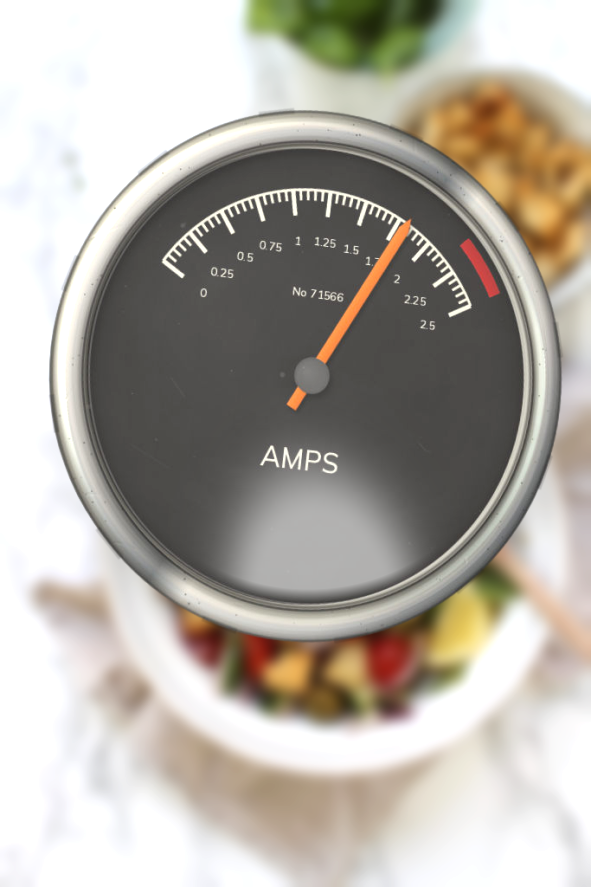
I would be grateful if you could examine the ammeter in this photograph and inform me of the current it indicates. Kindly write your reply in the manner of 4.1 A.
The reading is 1.8 A
